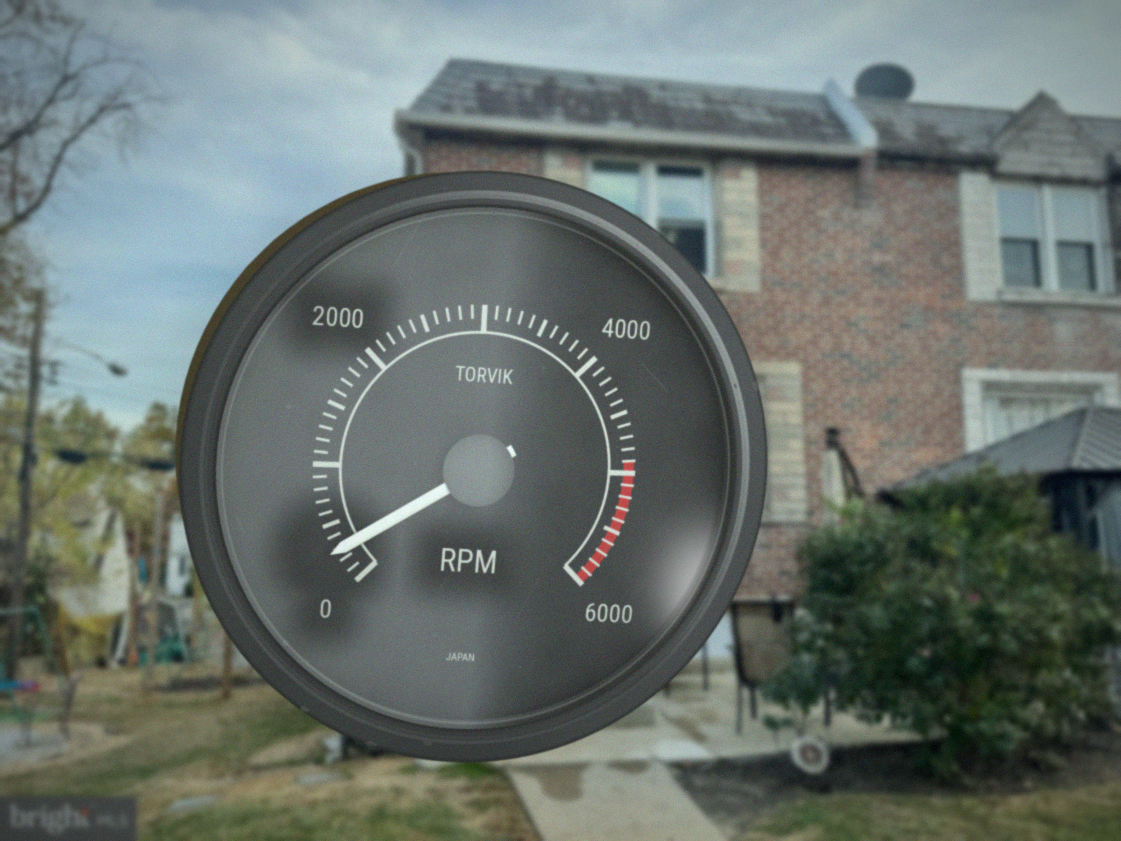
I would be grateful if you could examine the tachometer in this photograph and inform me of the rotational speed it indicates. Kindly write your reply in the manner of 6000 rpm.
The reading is 300 rpm
